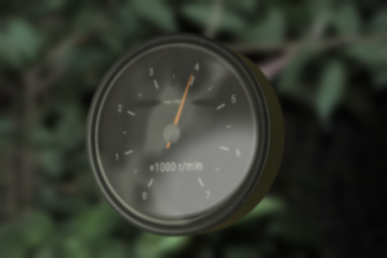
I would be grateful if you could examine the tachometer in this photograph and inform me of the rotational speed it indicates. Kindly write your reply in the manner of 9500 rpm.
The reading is 4000 rpm
